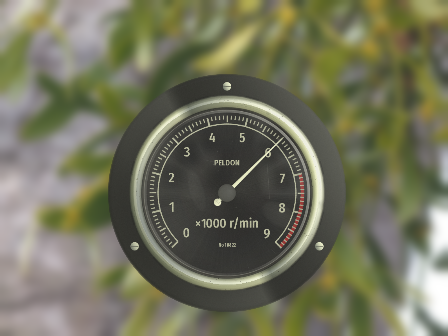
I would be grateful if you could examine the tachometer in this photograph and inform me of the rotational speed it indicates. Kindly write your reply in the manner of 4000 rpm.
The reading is 6000 rpm
